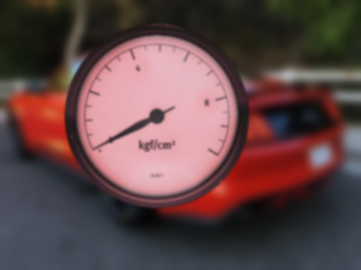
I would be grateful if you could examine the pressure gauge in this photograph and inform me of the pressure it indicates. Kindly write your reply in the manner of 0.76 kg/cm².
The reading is 0 kg/cm²
